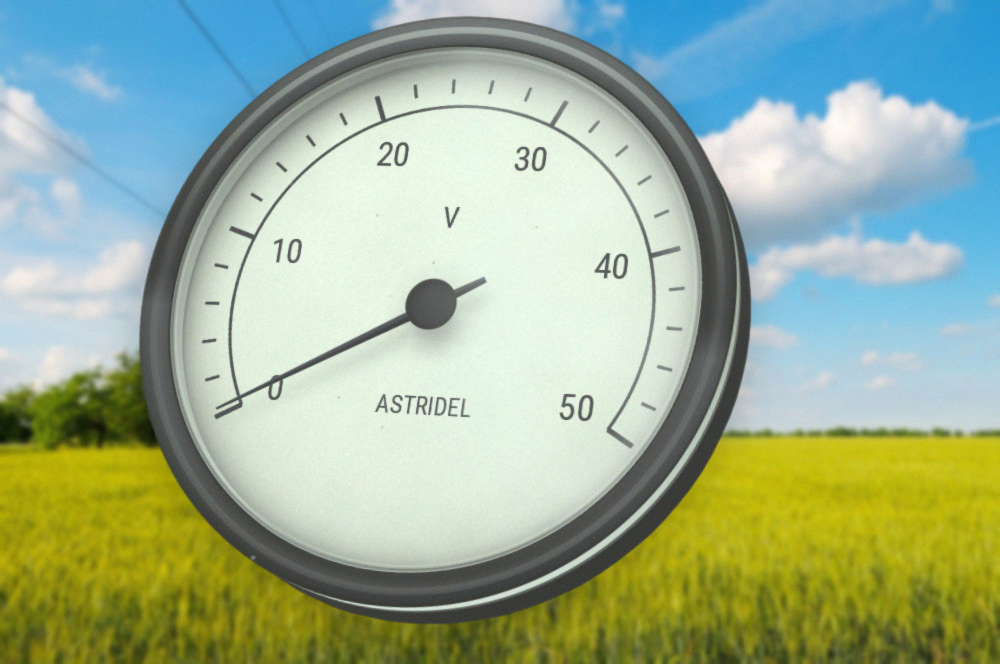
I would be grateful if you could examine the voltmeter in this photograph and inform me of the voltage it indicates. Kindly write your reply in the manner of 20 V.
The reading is 0 V
